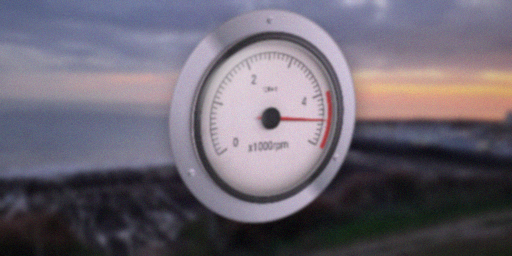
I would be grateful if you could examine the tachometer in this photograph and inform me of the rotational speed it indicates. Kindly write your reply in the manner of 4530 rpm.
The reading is 4500 rpm
